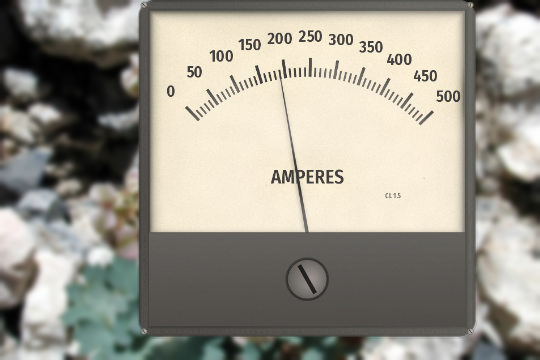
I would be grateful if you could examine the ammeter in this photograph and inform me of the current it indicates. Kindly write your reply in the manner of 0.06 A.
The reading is 190 A
